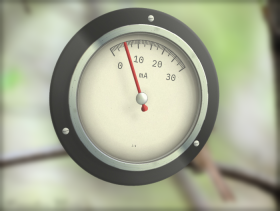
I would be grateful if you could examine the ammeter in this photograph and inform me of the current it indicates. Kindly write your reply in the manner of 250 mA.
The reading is 5 mA
